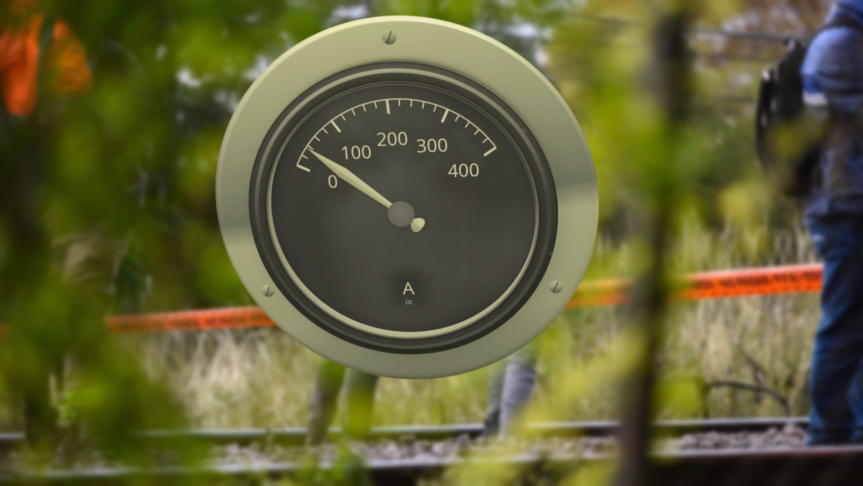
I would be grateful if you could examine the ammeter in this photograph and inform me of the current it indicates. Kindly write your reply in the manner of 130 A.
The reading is 40 A
